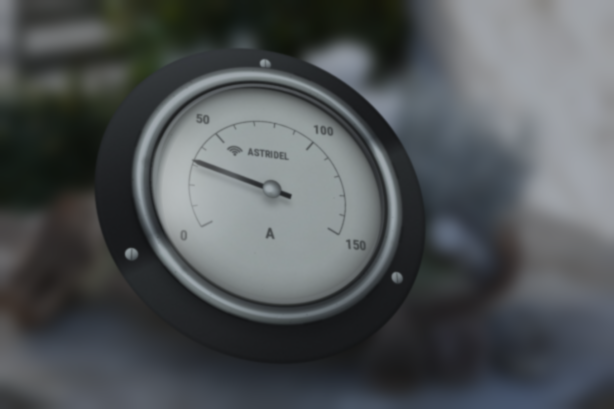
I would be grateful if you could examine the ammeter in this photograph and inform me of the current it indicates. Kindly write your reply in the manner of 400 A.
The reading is 30 A
